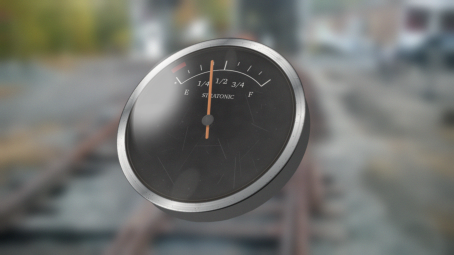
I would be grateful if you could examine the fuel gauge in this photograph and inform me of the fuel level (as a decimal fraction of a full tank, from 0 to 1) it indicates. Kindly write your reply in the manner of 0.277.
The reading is 0.375
